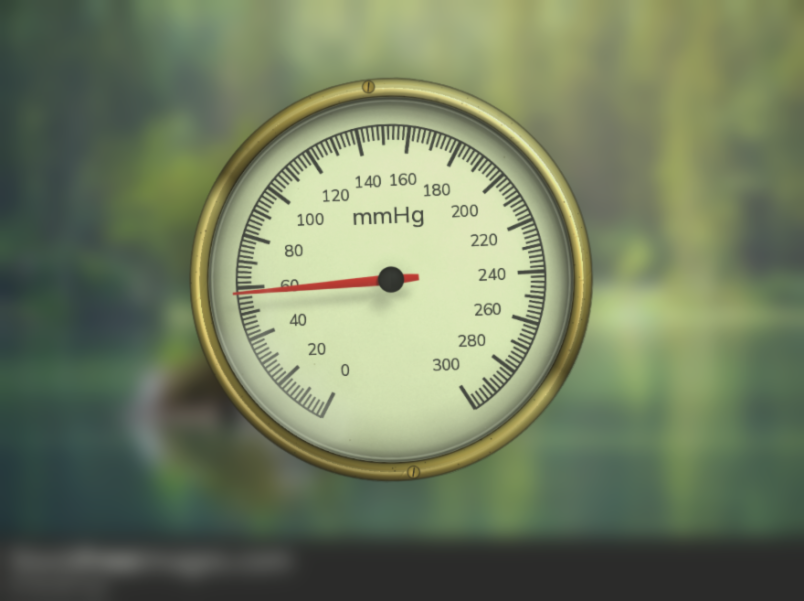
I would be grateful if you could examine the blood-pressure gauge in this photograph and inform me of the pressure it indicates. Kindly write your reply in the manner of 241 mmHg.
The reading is 58 mmHg
